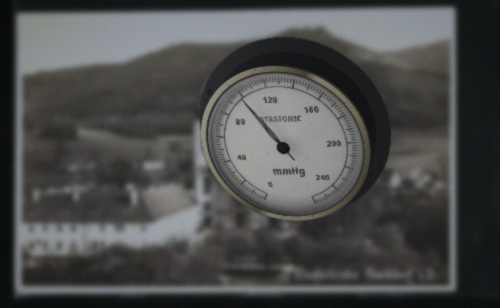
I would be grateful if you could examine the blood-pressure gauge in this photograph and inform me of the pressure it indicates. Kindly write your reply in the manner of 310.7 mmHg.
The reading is 100 mmHg
